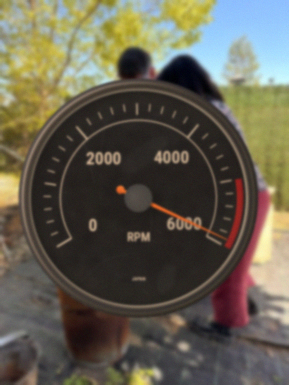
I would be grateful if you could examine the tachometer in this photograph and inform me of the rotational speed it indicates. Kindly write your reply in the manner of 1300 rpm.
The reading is 5900 rpm
